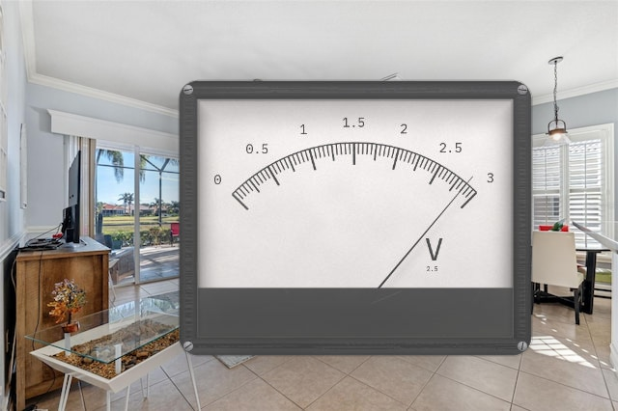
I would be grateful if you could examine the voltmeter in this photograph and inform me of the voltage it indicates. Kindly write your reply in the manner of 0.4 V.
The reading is 2.85 V
